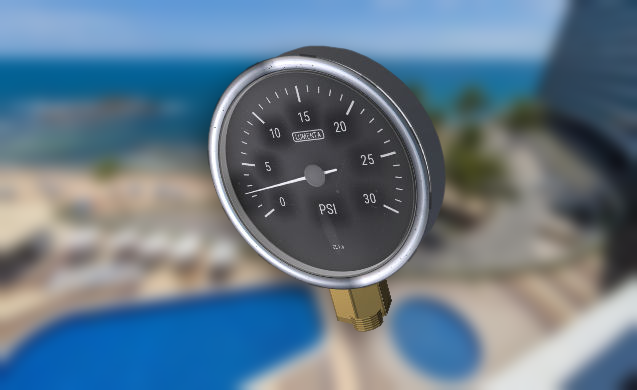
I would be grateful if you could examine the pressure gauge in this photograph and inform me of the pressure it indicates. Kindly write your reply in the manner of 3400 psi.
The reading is 2.5 psi
